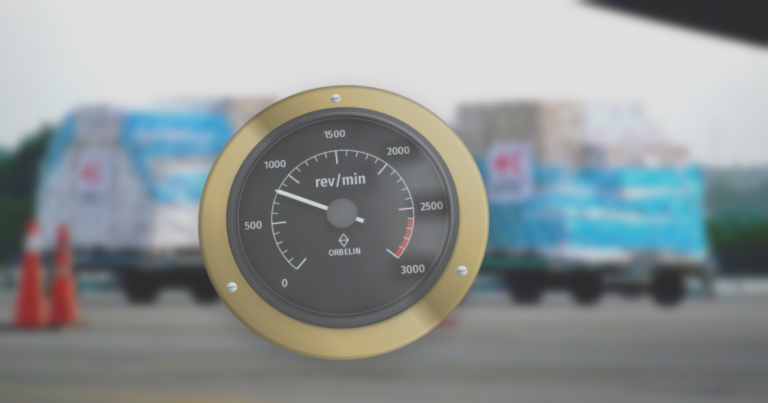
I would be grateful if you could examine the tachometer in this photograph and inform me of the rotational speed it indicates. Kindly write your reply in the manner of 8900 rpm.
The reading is 800 rpm
